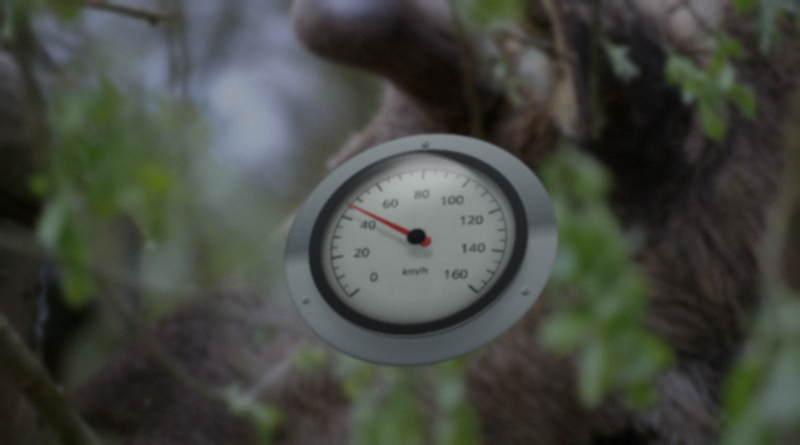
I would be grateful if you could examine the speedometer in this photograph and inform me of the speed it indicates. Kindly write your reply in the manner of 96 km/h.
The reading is 45 km/h
